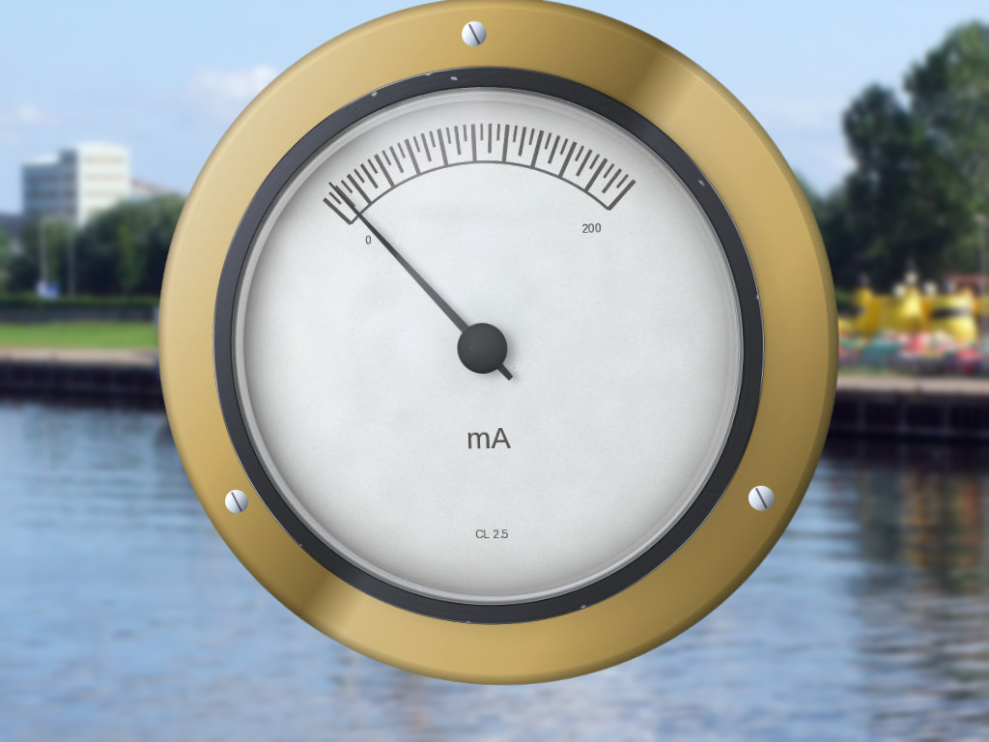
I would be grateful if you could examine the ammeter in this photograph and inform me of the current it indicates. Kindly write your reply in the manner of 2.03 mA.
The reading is 10 mA
